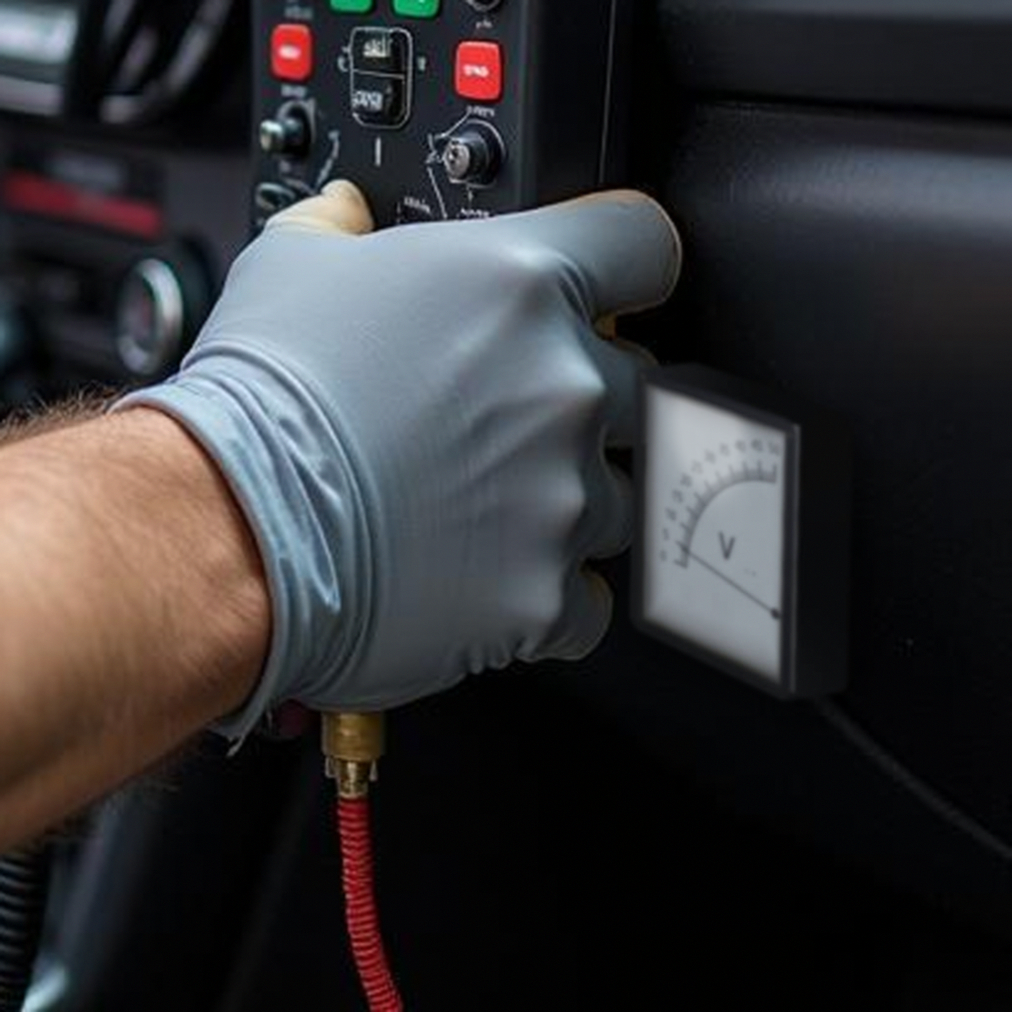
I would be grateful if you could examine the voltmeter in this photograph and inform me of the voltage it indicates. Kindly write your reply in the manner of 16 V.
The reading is 5 V
